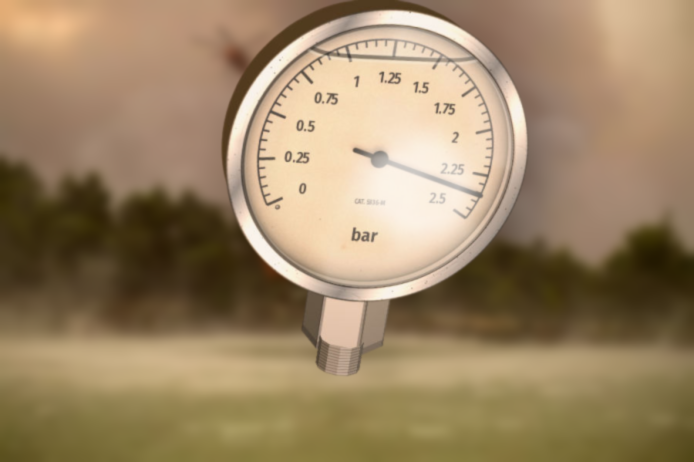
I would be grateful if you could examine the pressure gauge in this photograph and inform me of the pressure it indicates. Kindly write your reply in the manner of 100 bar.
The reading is 2.35 bar
